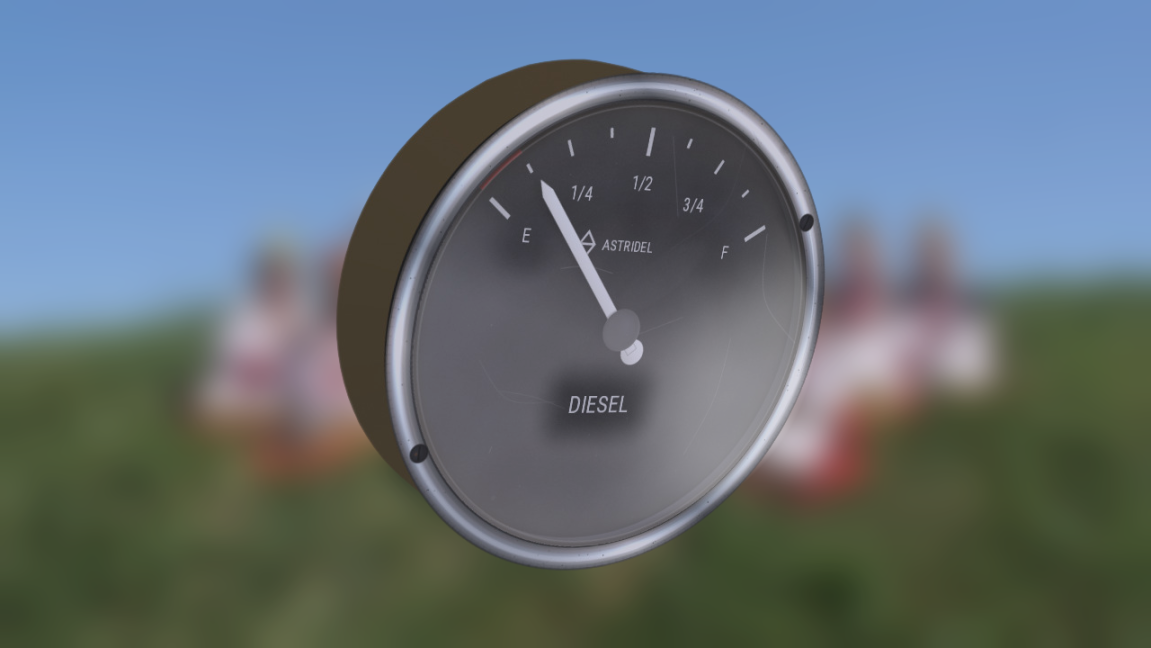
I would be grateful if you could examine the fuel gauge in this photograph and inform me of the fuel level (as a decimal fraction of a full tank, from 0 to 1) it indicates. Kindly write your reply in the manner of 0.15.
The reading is 0.125
